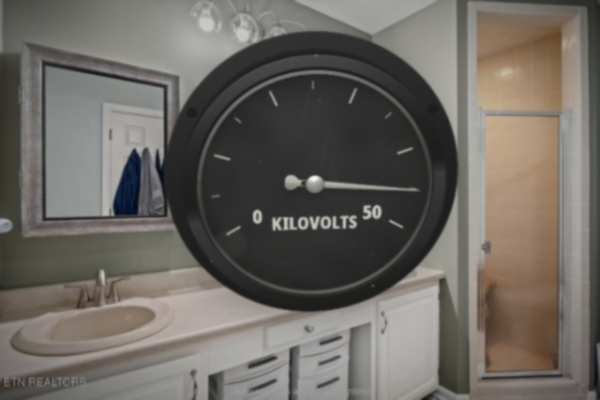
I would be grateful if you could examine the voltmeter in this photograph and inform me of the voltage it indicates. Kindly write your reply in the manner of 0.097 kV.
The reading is 45 kV
